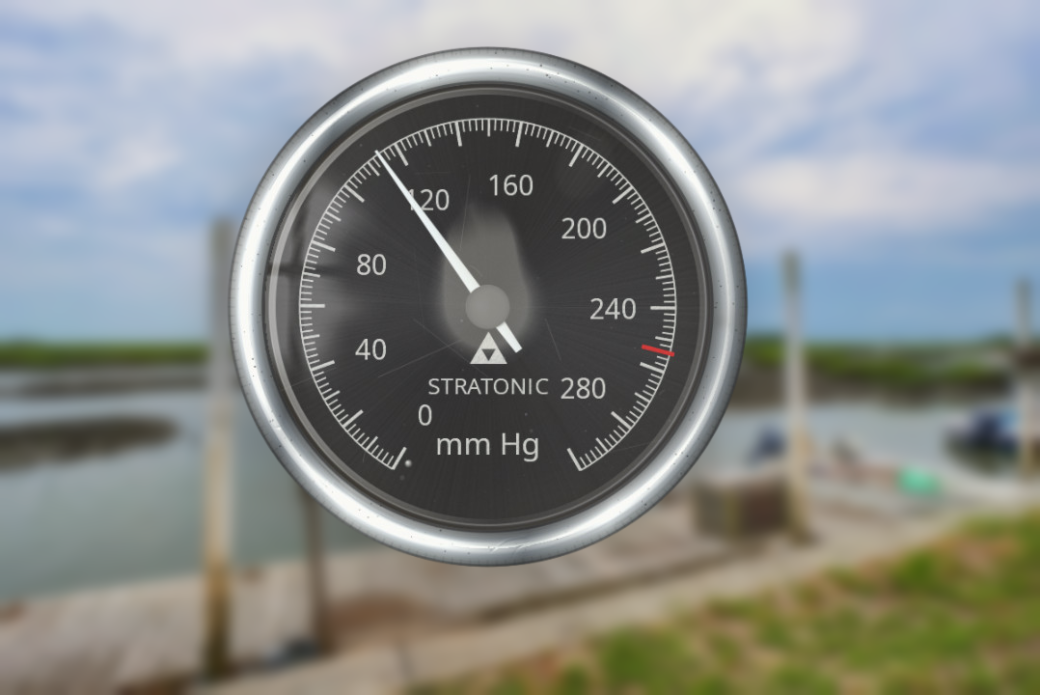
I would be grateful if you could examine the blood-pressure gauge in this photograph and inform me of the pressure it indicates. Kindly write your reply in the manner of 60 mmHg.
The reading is 114 mmHg
